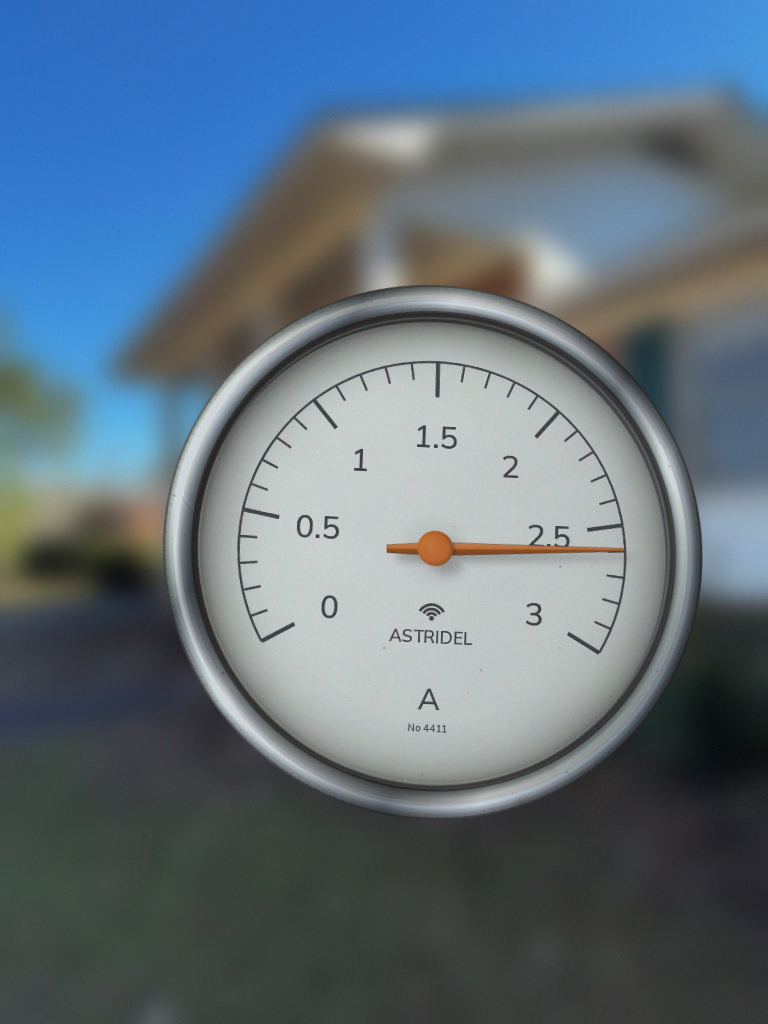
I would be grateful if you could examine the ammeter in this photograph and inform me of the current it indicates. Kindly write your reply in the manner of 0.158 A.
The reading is 2.6 A
